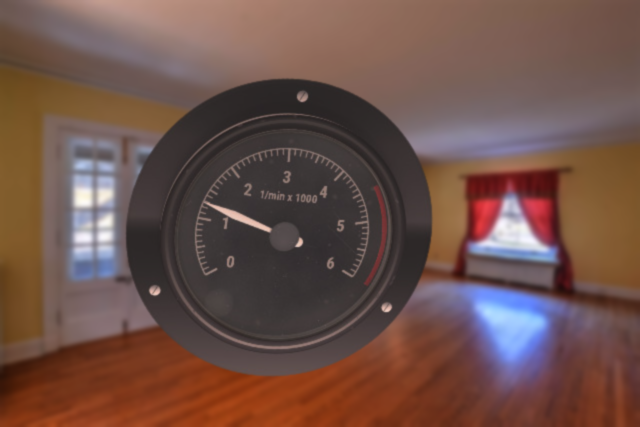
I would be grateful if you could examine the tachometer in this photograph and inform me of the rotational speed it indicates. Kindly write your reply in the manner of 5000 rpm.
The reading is 1300 rpm
